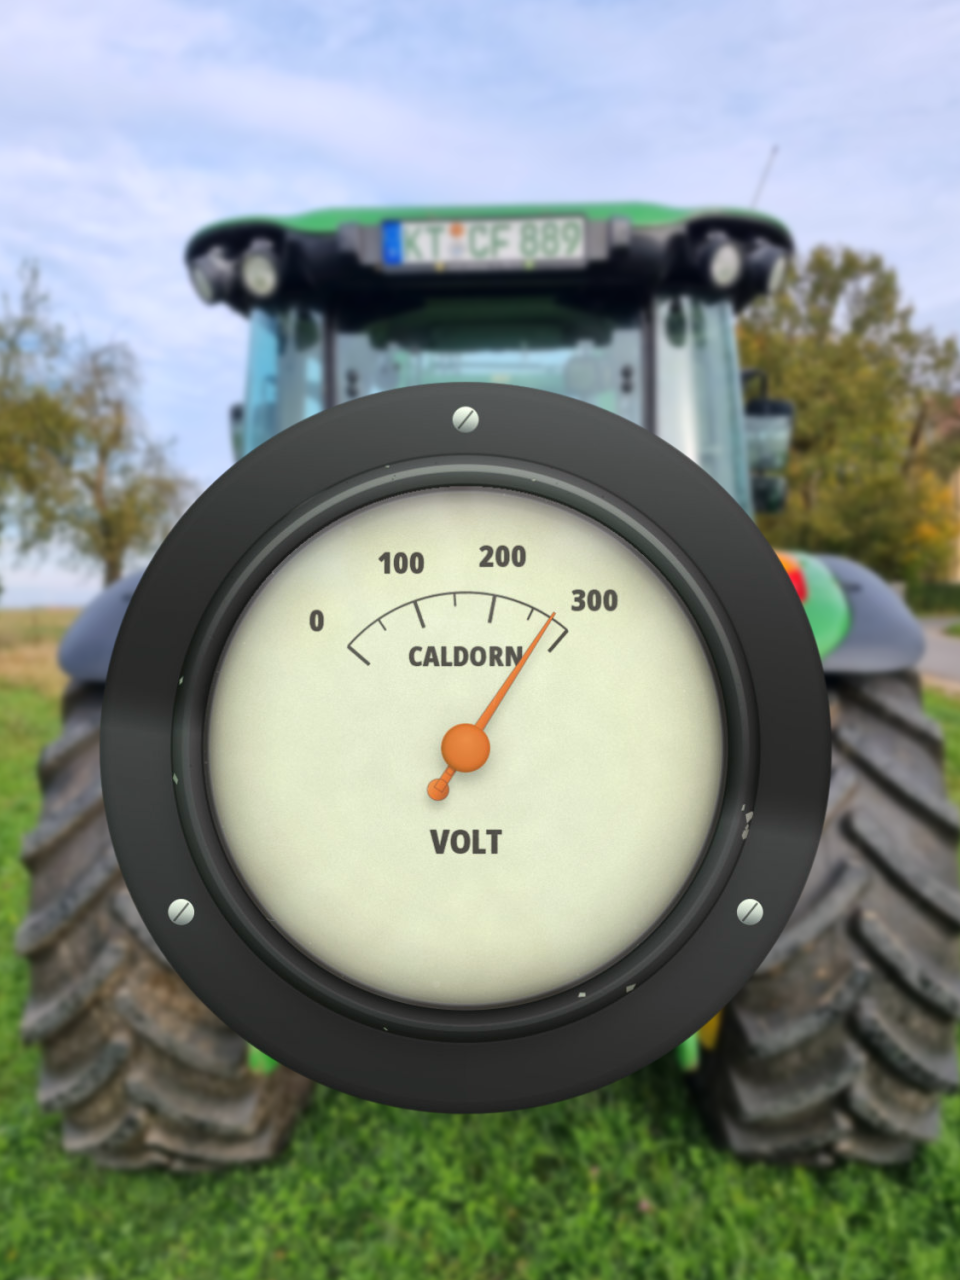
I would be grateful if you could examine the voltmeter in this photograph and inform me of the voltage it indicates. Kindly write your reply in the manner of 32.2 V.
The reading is 275 V
